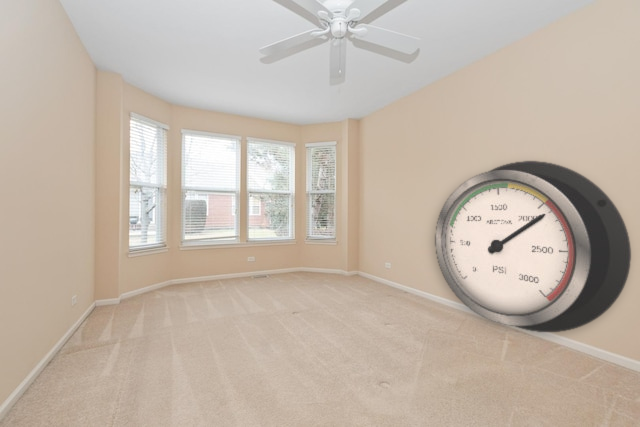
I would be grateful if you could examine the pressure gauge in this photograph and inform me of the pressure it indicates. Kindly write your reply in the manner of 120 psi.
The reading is 2100 psi
